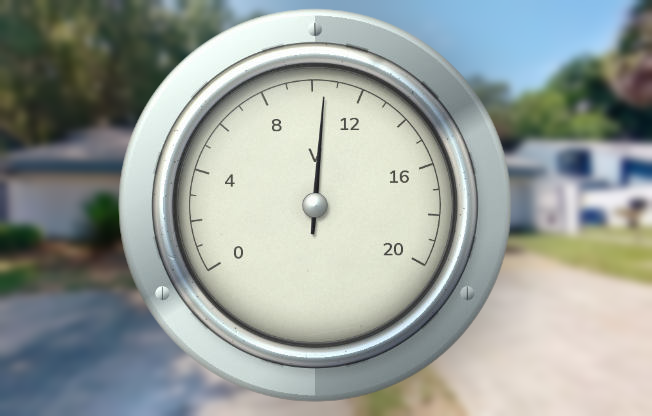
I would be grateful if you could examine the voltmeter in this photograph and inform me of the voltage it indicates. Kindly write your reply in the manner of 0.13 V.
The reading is 10.5 V
